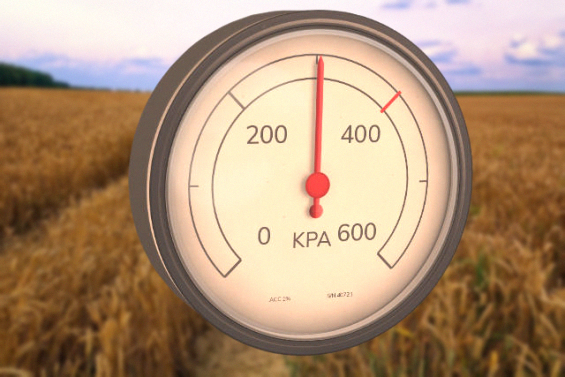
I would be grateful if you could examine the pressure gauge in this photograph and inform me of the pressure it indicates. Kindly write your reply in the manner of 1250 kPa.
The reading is 300 kPa
